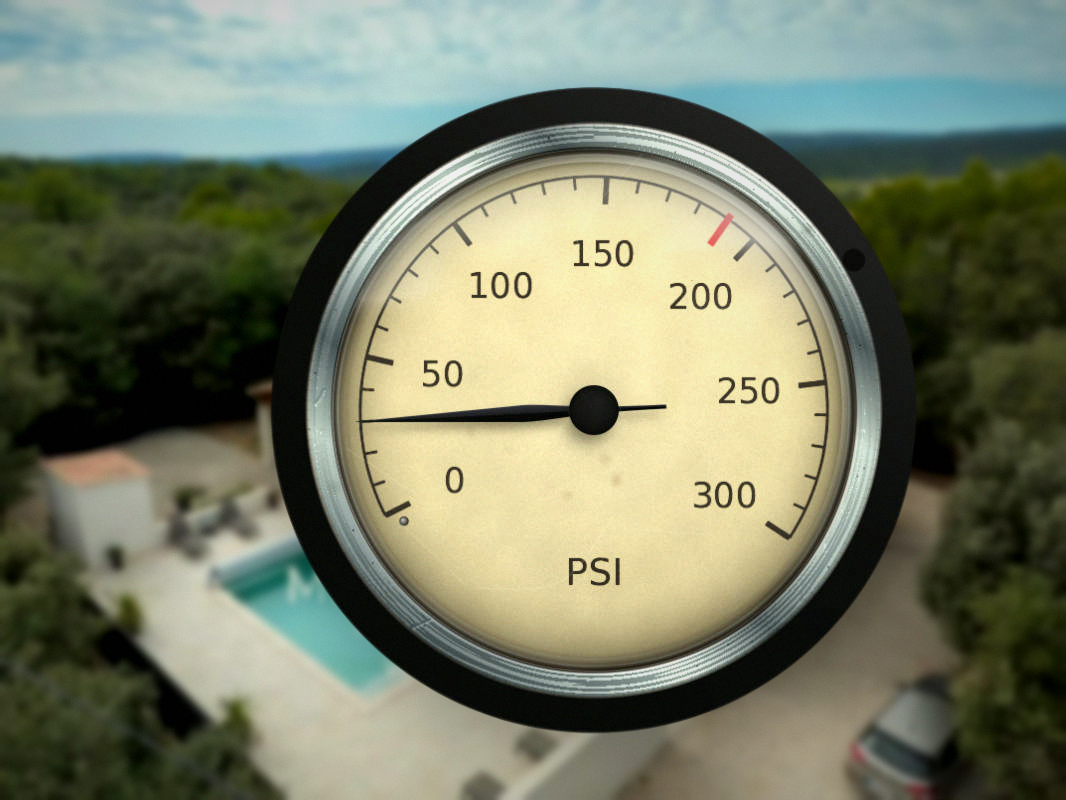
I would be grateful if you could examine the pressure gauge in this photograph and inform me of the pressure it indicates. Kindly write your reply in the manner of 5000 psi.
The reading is 30 psi
